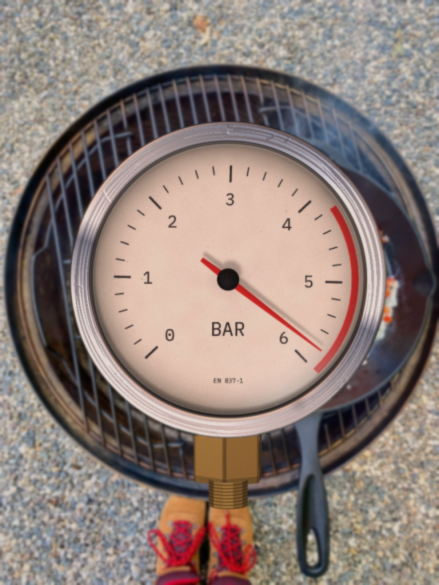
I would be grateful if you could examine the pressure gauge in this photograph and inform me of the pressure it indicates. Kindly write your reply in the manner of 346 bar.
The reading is 5.8 bar
